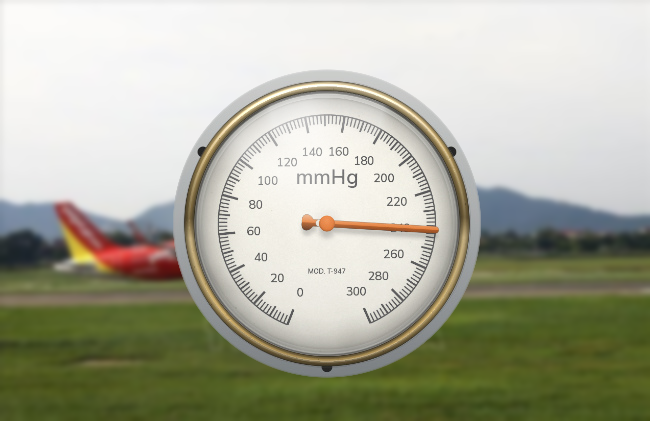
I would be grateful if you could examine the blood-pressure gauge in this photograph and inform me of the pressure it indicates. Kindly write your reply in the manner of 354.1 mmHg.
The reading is 240 mmHg
